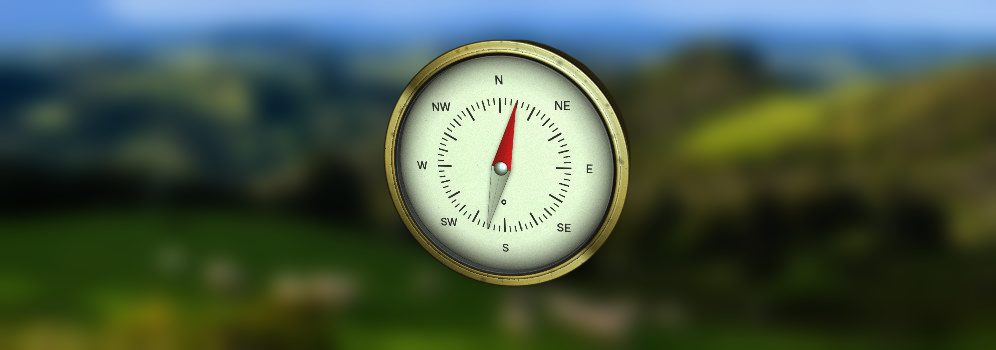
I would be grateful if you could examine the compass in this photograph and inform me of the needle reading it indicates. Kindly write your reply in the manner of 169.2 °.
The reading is 15 °
